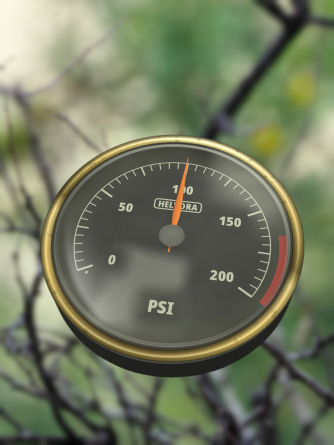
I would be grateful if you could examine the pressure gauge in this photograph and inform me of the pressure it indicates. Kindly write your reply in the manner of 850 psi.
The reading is 100 psi
